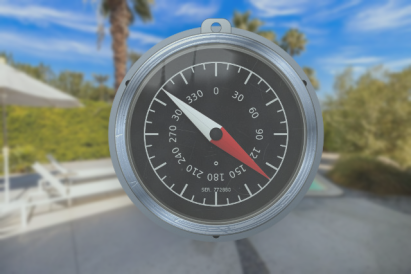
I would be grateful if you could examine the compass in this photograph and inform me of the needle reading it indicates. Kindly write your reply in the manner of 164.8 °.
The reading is 130 °
